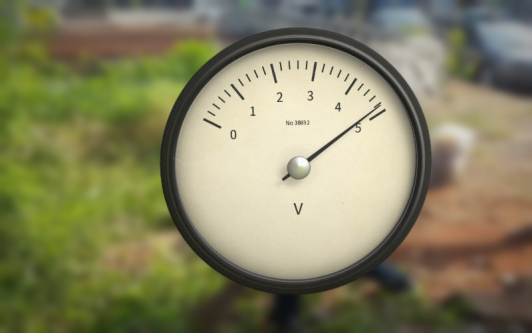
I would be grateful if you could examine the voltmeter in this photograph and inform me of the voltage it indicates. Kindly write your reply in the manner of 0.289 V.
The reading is 4.8 V
